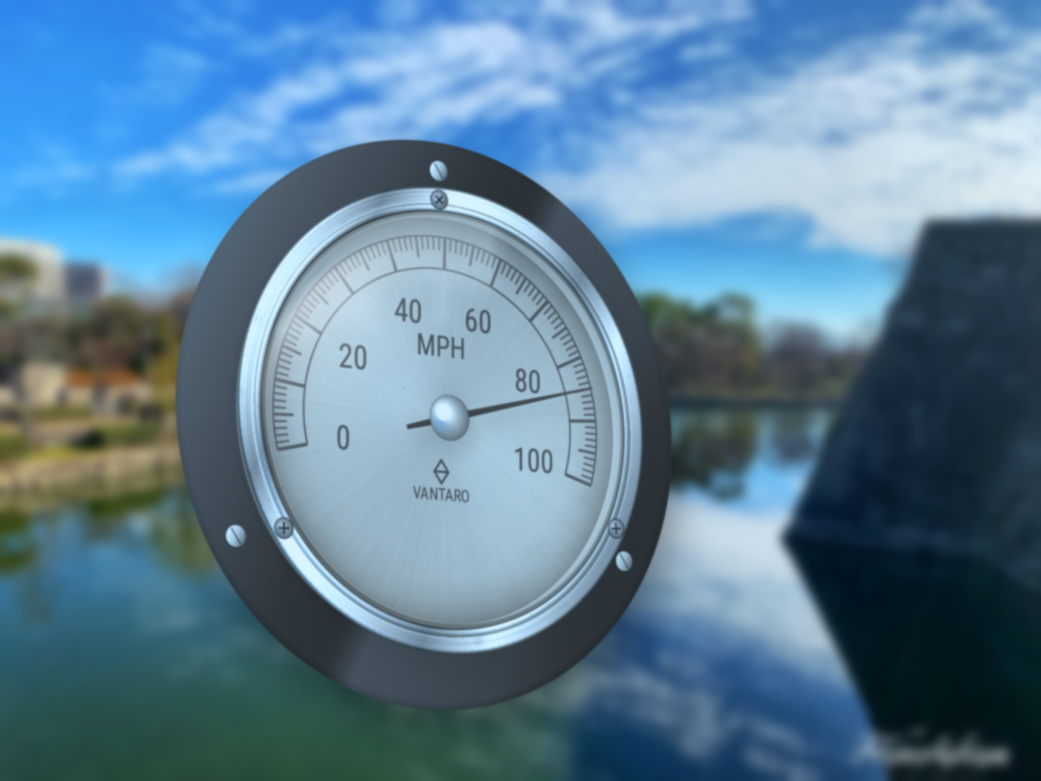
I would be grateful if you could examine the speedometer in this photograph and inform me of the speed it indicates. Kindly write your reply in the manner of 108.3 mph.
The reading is 85 mph
